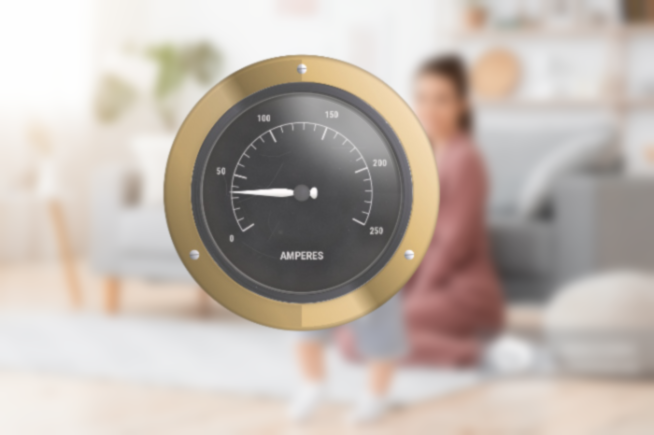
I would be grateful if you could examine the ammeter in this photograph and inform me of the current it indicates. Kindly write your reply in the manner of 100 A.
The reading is 35 A
